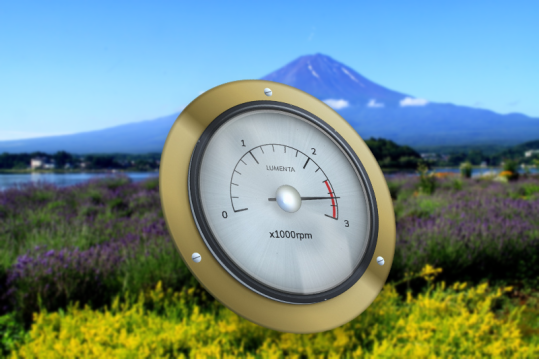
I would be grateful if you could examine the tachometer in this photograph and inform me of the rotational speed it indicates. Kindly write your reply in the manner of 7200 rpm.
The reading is 2700 rpm
